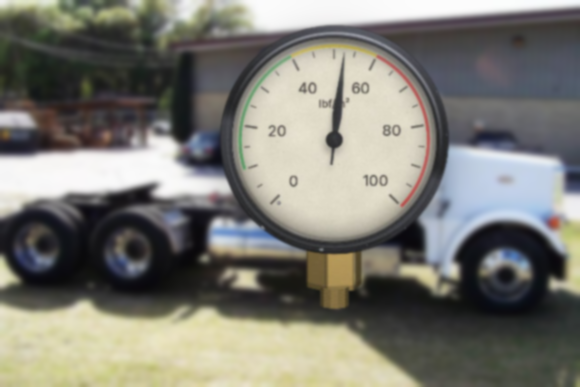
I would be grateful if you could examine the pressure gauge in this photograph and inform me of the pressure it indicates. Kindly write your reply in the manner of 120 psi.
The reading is 52.5 psi
